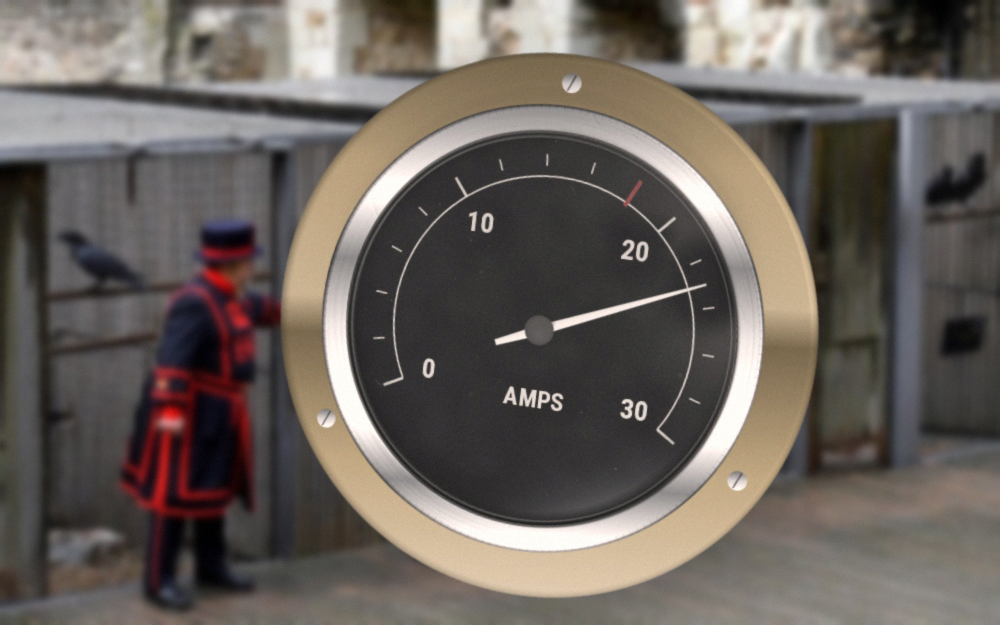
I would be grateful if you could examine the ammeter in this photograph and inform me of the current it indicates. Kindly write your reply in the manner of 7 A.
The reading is 23 A
